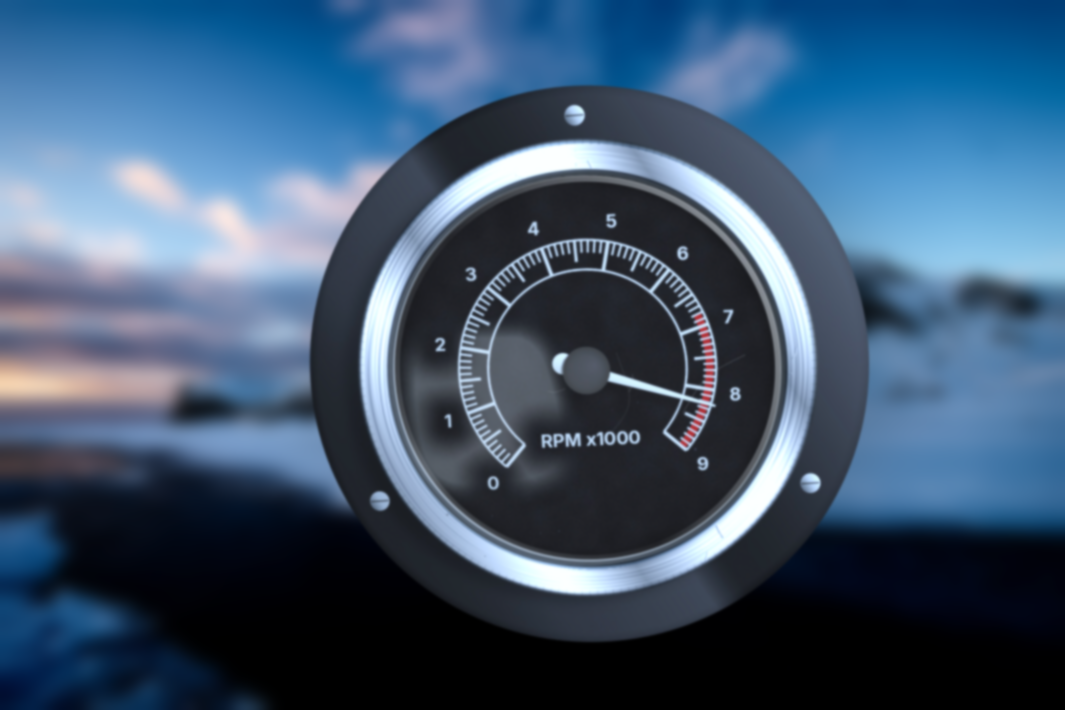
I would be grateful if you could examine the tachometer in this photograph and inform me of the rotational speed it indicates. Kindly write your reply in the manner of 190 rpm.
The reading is 8200 rpm
